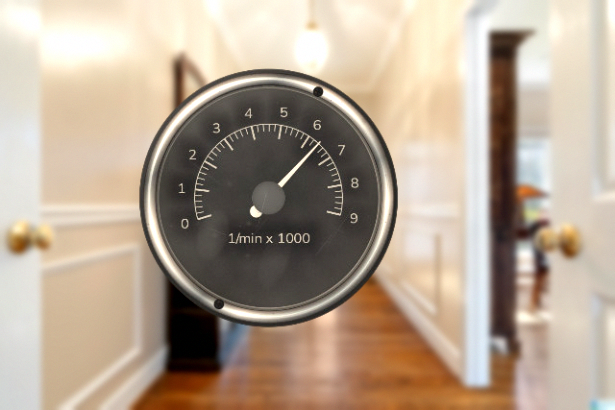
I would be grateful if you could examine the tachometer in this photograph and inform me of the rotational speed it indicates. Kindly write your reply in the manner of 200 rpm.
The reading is 6400 rpm
